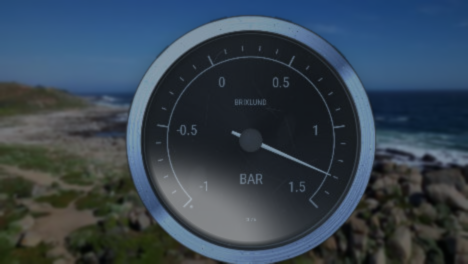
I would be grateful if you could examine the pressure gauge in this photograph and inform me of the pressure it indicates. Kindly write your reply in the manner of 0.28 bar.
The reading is 1.3 bar
